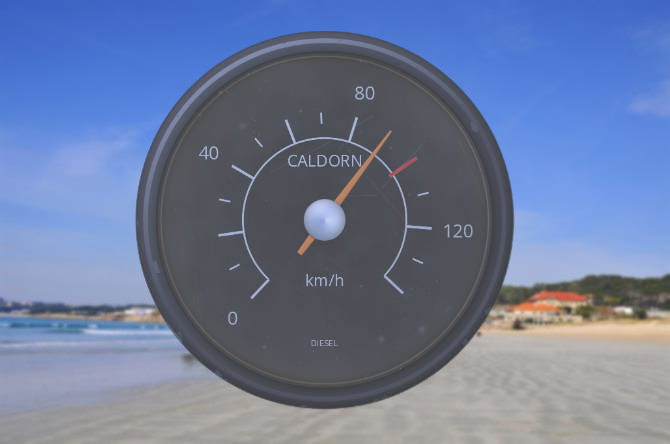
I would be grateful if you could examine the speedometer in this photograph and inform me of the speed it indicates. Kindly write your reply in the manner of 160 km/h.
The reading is 90 km/h
